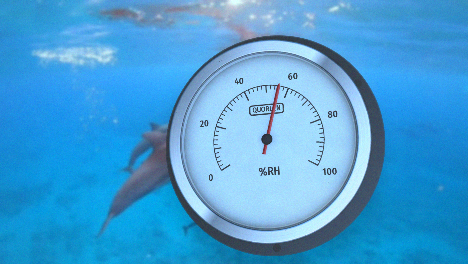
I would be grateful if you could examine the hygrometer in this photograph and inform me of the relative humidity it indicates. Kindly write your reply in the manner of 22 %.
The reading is 56 %
